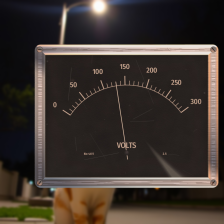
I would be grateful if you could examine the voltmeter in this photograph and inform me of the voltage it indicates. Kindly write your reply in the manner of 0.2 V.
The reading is 130 V
